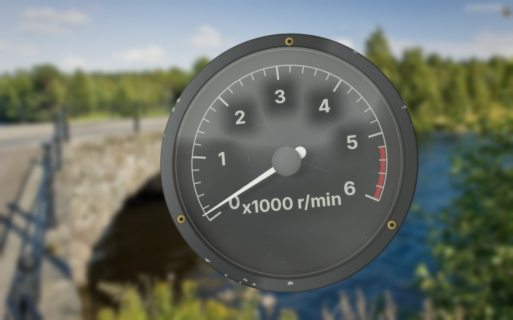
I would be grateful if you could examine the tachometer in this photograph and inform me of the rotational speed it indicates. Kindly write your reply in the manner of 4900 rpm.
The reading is 100 rpm
